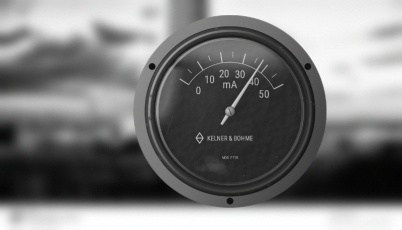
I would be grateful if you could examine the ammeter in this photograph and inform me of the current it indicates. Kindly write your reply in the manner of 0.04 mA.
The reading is 37.5 mA
